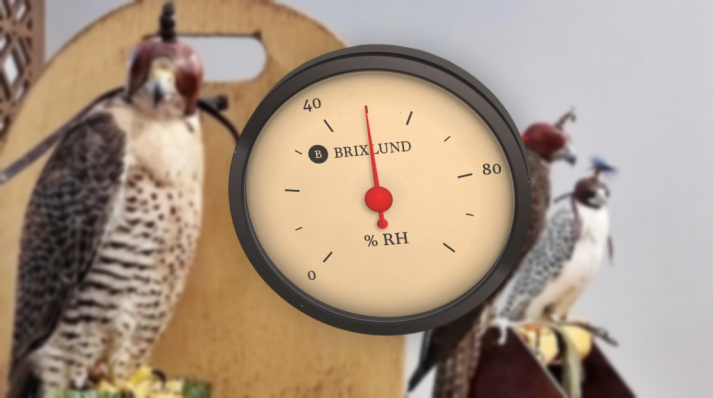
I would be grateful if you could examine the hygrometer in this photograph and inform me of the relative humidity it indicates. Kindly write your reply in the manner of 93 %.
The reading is 50 %
